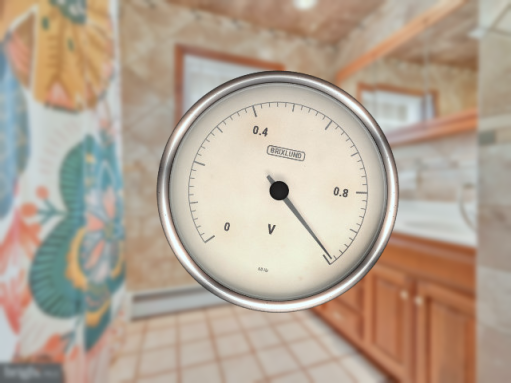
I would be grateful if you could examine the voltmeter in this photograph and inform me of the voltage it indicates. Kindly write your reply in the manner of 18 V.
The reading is 0.99 V
